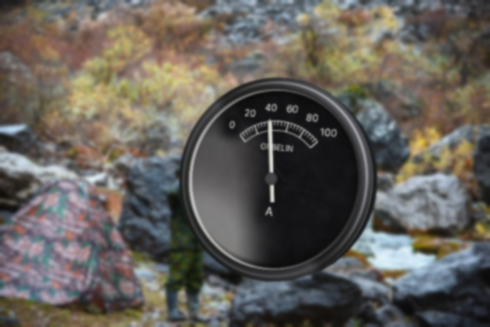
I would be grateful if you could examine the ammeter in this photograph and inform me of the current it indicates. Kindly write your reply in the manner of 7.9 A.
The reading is 40 A
